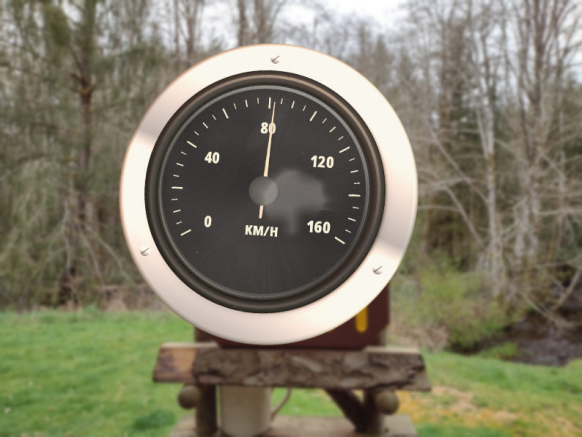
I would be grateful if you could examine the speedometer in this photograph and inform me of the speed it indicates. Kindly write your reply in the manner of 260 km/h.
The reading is 82.5 km/h
